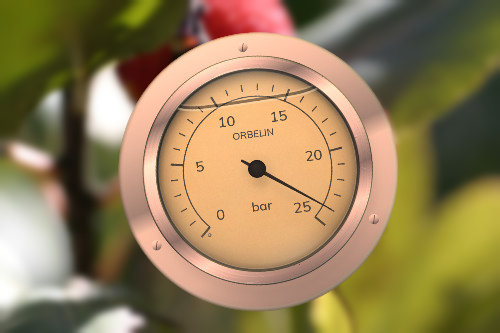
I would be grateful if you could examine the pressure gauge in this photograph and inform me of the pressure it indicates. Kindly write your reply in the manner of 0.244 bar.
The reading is 24 bar
